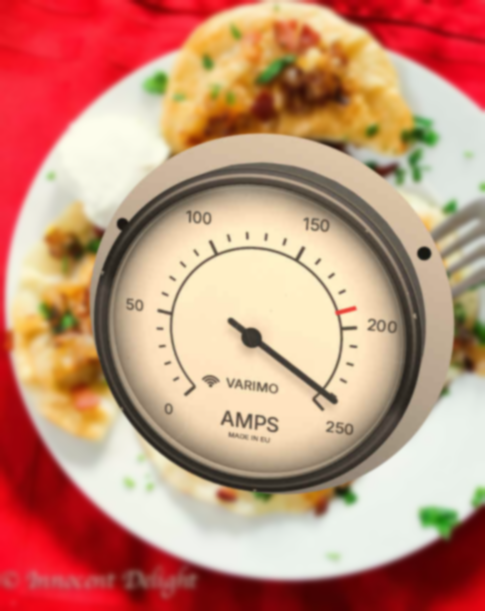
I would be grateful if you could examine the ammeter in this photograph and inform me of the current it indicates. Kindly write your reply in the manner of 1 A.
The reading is 240 A
